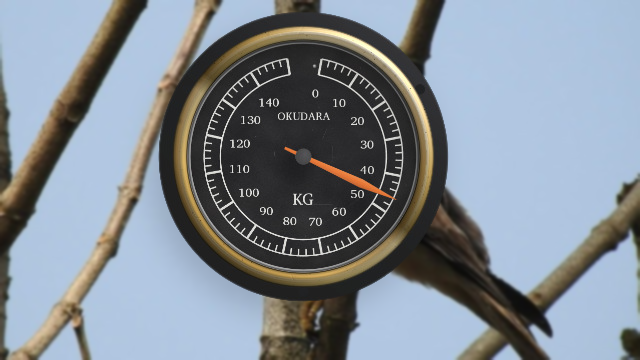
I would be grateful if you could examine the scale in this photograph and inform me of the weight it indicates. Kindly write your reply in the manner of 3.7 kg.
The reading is 46 kg
